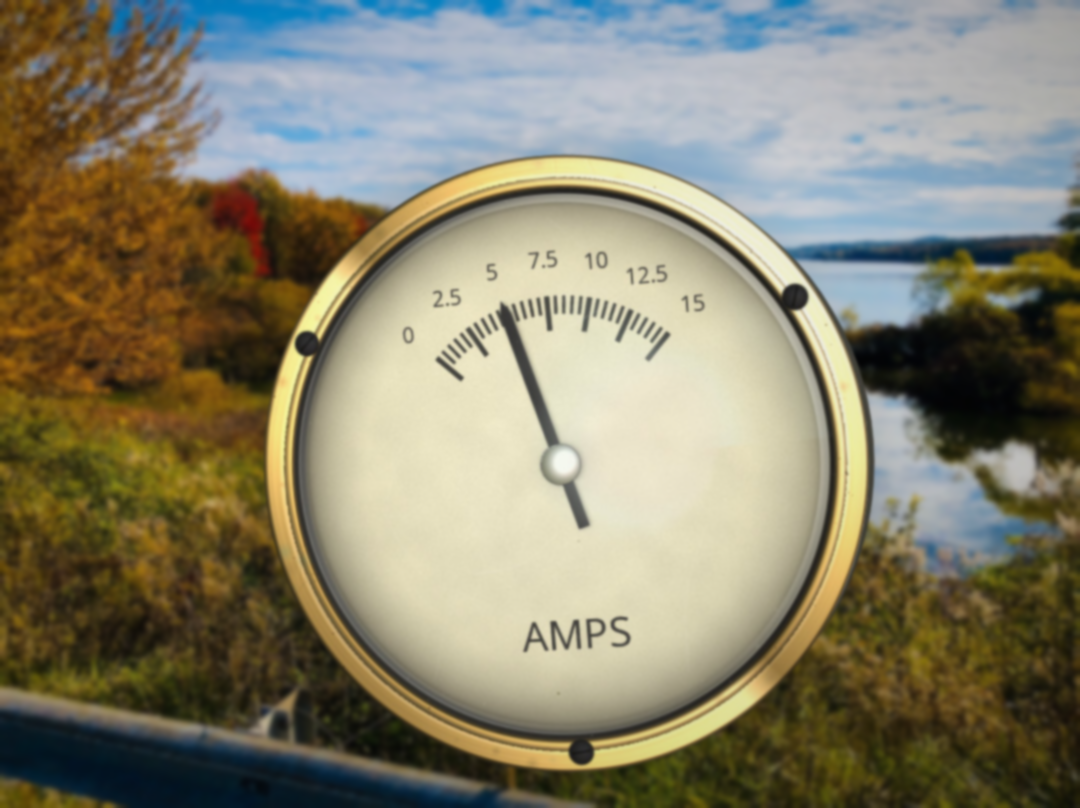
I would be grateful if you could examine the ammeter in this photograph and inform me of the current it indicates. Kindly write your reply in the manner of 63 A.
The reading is 5 A
